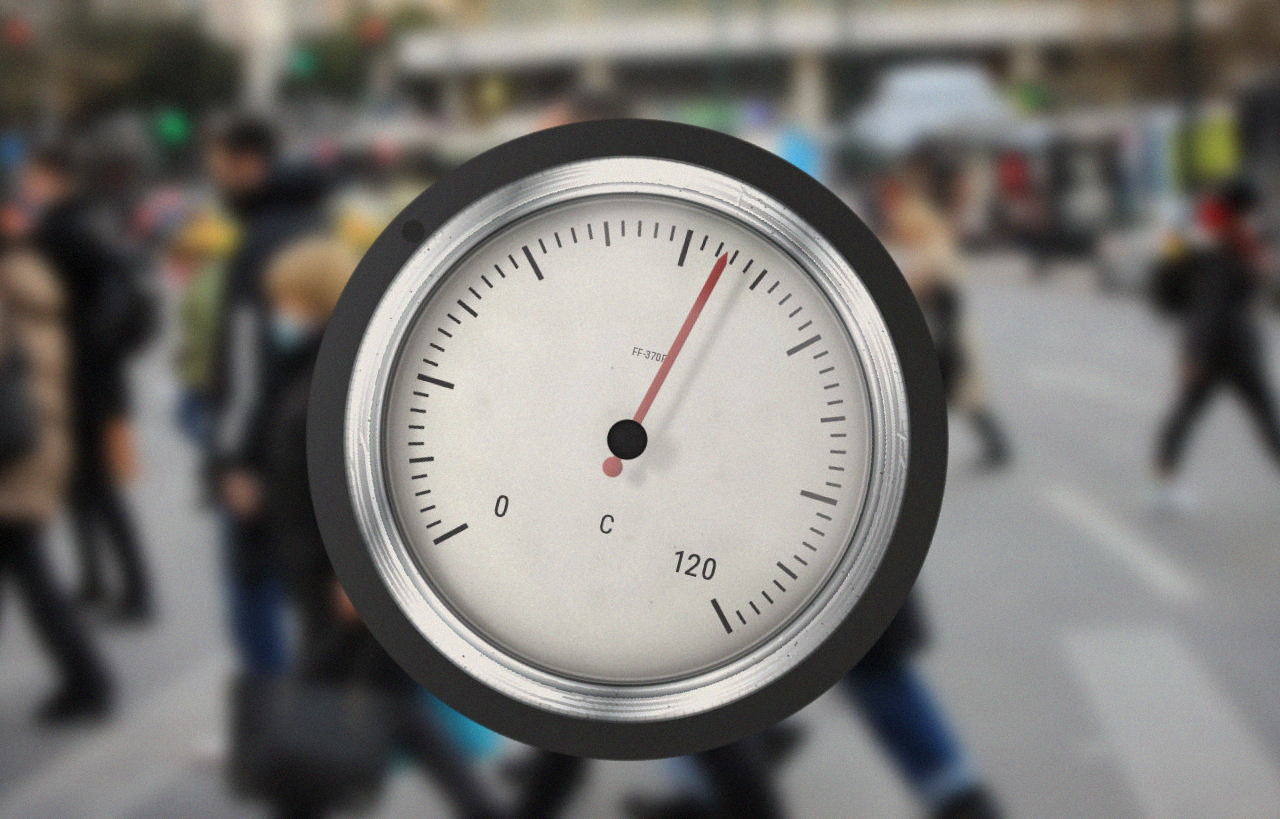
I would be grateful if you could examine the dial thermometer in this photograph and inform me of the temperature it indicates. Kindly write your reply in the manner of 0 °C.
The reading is 65 °C
